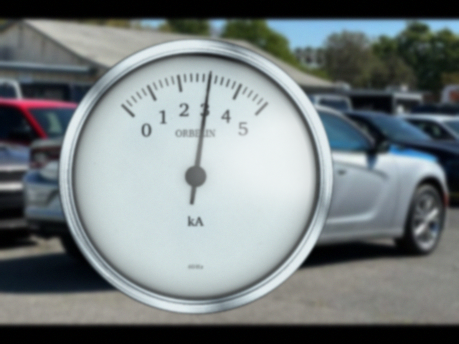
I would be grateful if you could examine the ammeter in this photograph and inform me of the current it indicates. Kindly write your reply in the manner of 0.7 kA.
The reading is 3 kA
